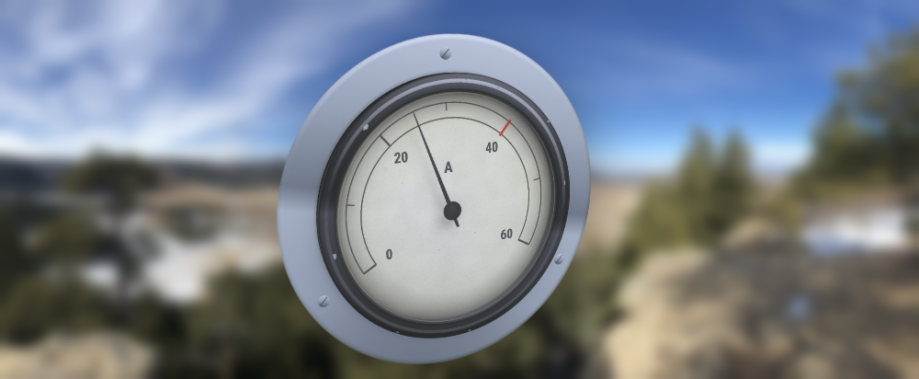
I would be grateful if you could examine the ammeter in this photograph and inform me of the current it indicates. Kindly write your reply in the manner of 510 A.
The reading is 25 A
